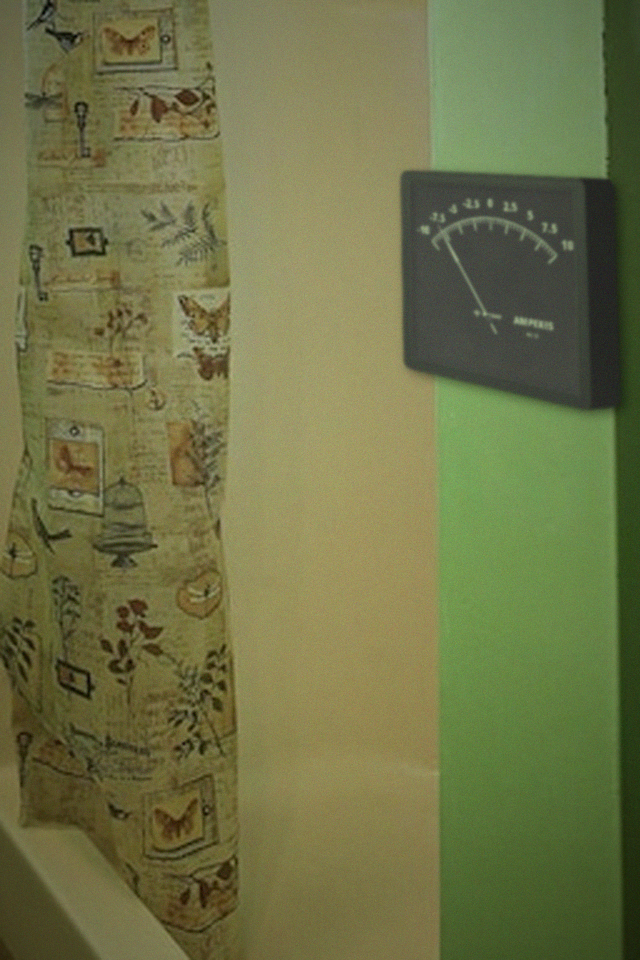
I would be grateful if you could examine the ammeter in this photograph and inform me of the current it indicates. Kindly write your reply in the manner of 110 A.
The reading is -7.5 A
